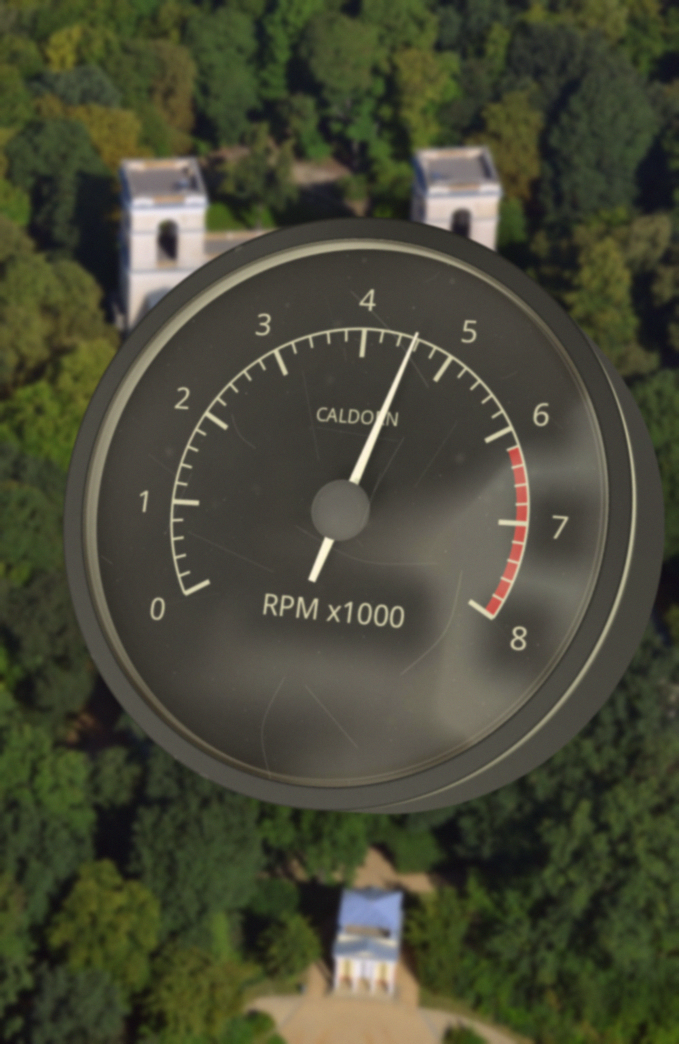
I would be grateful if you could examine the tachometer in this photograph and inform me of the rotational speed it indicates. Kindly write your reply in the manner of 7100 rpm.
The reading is 4600 rpm
